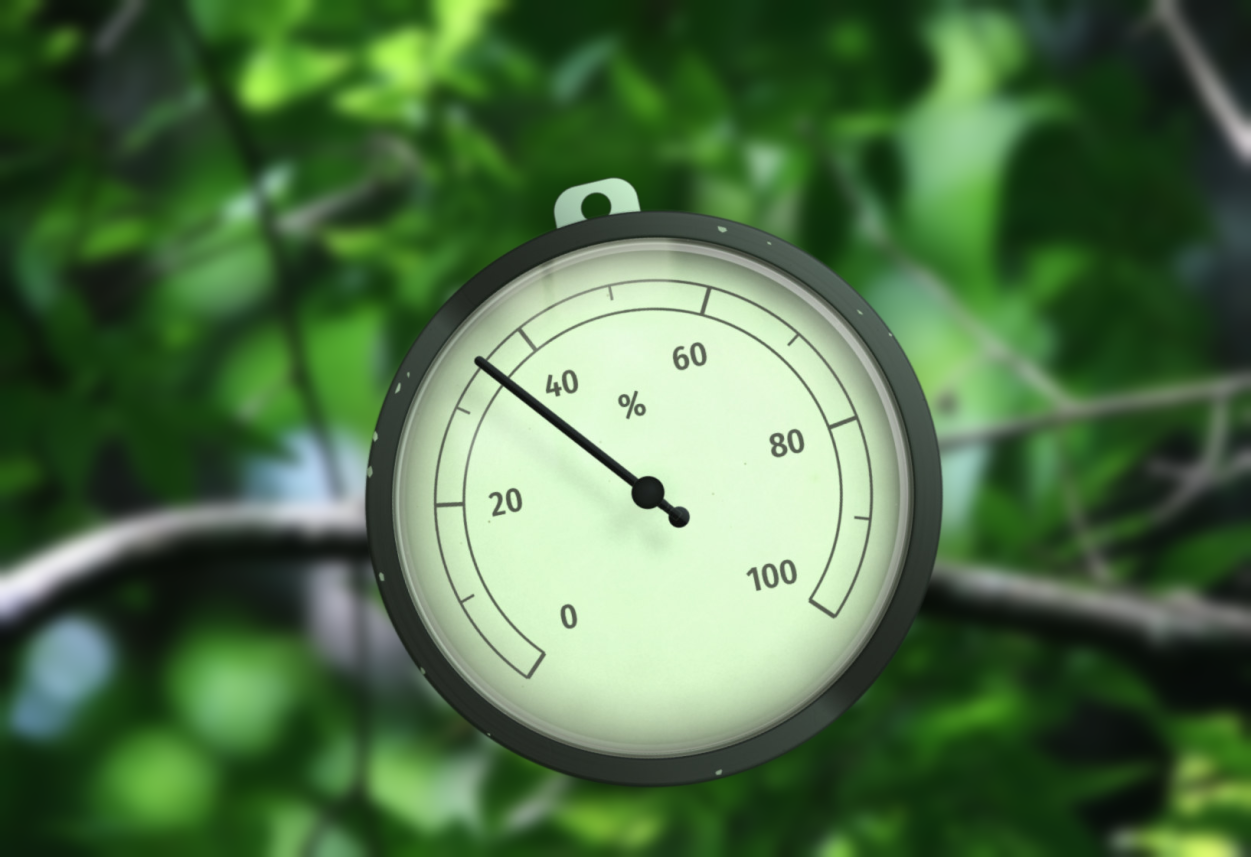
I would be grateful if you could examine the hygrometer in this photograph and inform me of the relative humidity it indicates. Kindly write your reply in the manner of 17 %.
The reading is 35 %
